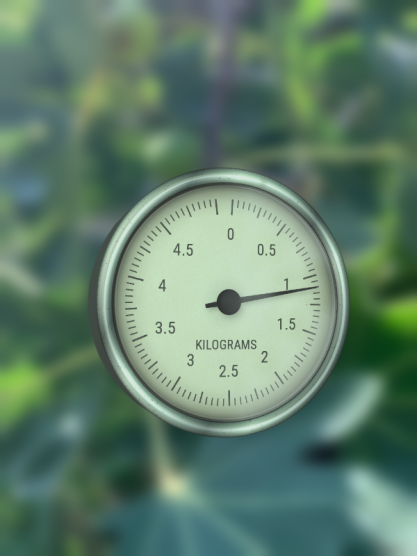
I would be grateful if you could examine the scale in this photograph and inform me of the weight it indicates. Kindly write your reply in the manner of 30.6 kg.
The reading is 1.1 kg
